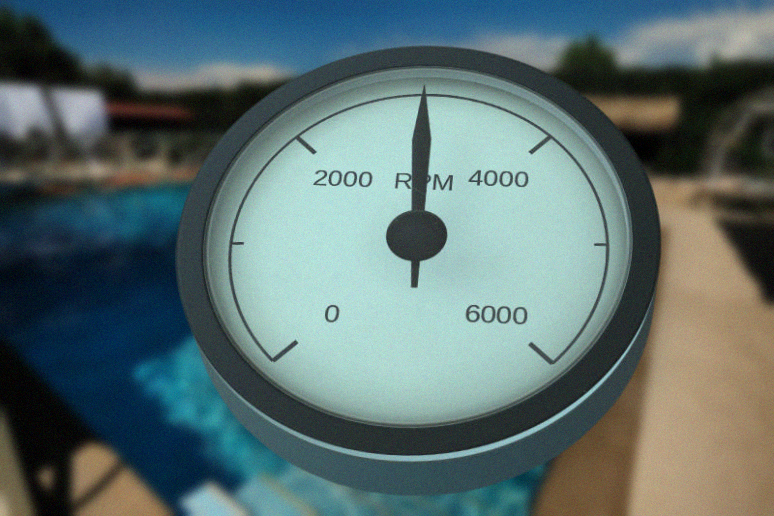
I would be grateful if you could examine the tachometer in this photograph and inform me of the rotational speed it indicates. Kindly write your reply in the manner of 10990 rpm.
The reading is 3000 rpm
